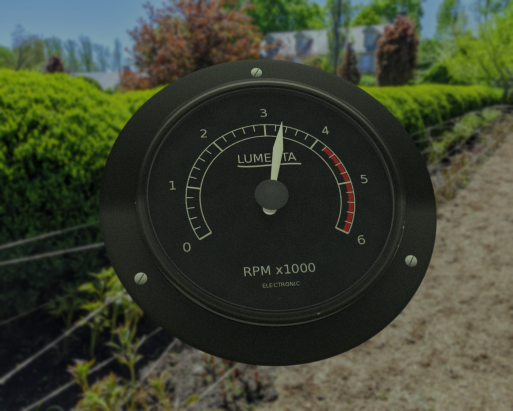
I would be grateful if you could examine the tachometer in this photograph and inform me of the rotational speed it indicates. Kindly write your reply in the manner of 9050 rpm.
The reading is 3300 rpm
